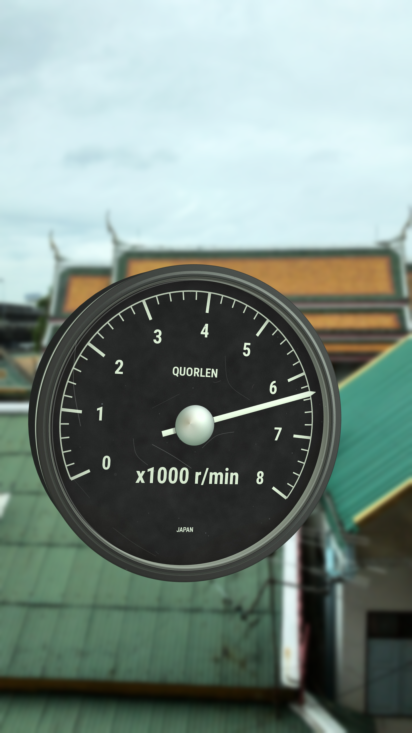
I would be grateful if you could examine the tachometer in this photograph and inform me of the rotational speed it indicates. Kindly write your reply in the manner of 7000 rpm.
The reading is 6300 rpm
